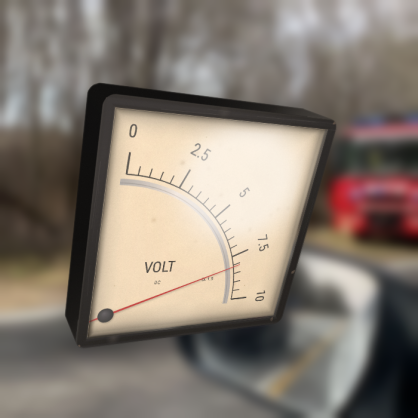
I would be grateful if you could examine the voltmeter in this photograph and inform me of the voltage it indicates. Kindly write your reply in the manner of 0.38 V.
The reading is 8 V
